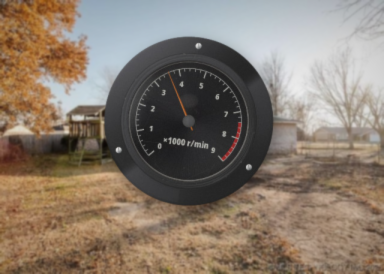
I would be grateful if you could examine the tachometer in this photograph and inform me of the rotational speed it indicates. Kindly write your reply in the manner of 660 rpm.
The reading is 3600 rpm
